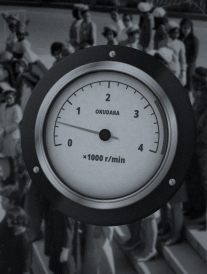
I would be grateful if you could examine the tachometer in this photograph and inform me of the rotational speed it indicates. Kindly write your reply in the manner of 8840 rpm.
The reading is 500 rpm
